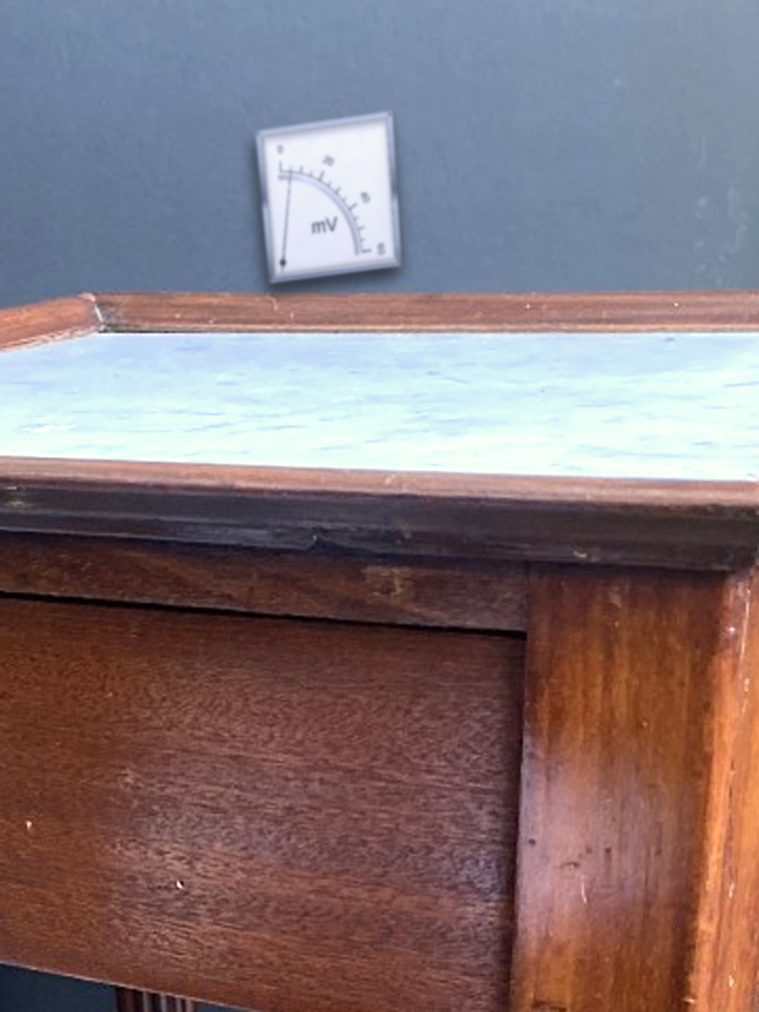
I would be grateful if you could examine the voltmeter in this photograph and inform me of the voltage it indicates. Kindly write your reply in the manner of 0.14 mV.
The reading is 5 mV
